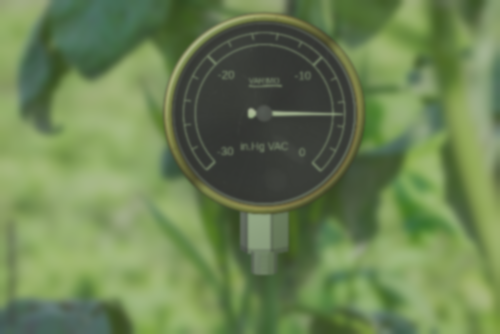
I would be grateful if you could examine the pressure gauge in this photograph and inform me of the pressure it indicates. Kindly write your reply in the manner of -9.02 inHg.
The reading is -5 inHg
